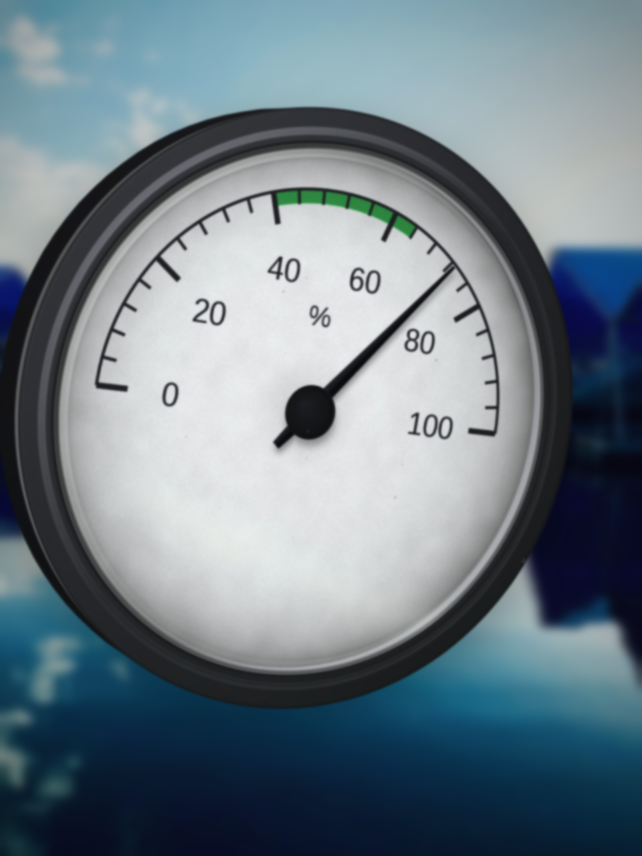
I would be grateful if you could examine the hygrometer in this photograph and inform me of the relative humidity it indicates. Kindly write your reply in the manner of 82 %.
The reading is 72 %
